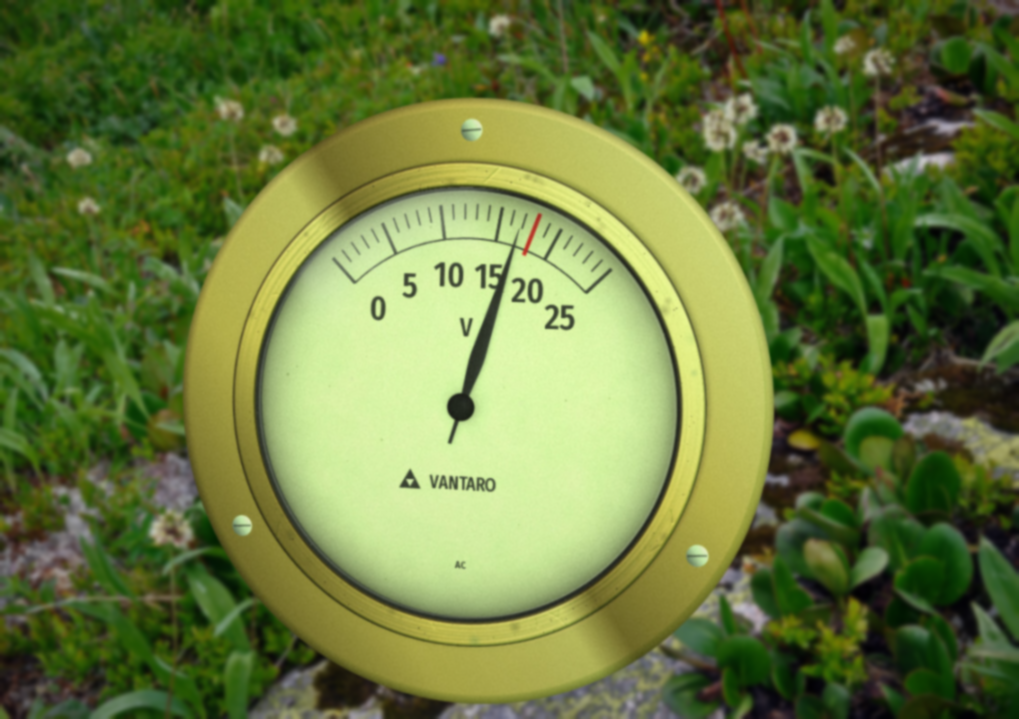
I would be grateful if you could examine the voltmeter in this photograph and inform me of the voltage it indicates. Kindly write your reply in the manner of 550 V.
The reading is 17 V
